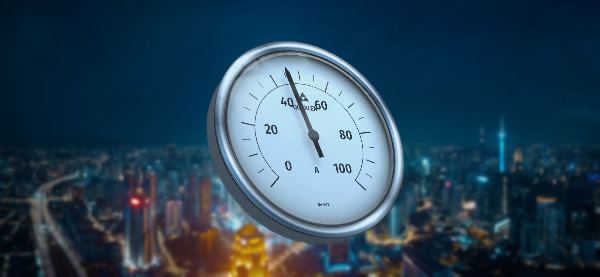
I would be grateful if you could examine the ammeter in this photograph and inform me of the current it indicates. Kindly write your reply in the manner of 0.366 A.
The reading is 45 A
